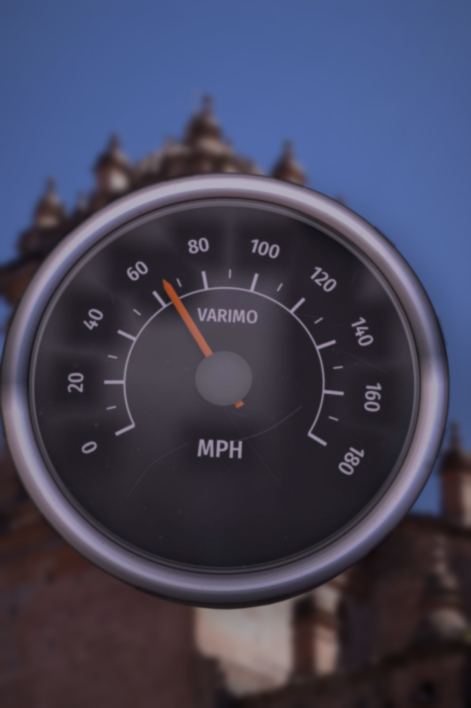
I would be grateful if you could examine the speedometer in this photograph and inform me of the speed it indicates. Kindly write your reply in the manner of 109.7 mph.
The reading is 65 mph
